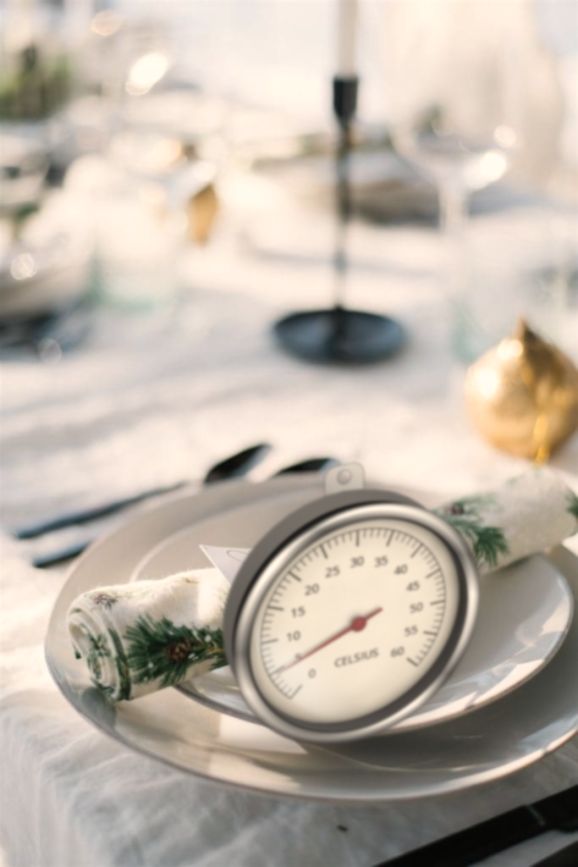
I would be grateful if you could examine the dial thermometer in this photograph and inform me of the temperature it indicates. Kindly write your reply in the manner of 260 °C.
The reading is 5 °C
